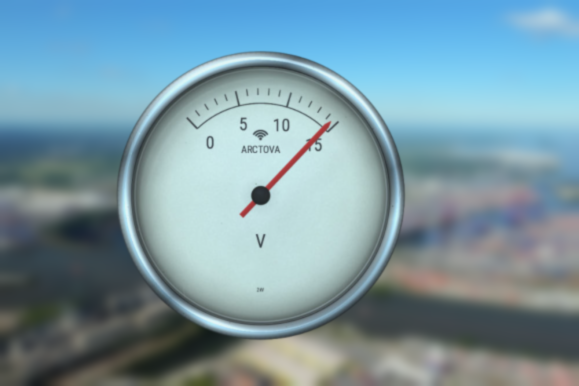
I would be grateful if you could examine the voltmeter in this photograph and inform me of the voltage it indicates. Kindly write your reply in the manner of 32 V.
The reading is 14.5 V
